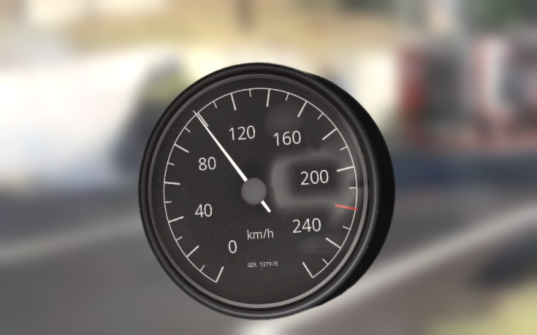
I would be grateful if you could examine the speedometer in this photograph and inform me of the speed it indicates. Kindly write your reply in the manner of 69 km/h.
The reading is 100 km/h
